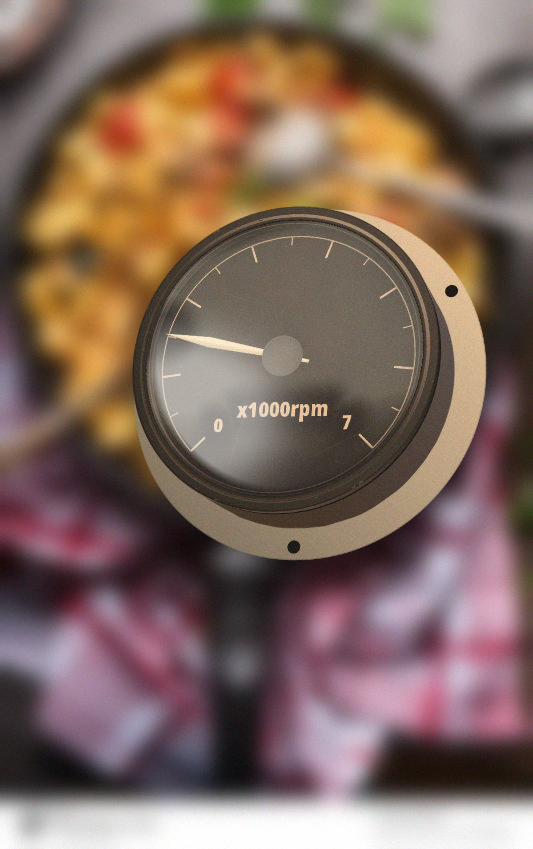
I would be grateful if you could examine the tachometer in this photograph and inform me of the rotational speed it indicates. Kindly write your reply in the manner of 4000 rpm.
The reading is 1500 rpm
